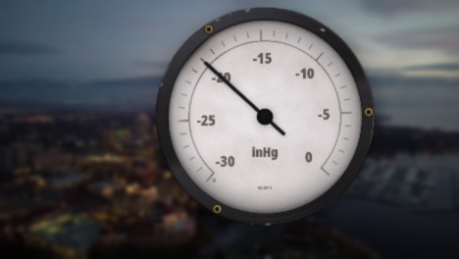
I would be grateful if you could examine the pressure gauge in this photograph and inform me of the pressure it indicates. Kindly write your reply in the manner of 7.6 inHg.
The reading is -20 inHg
